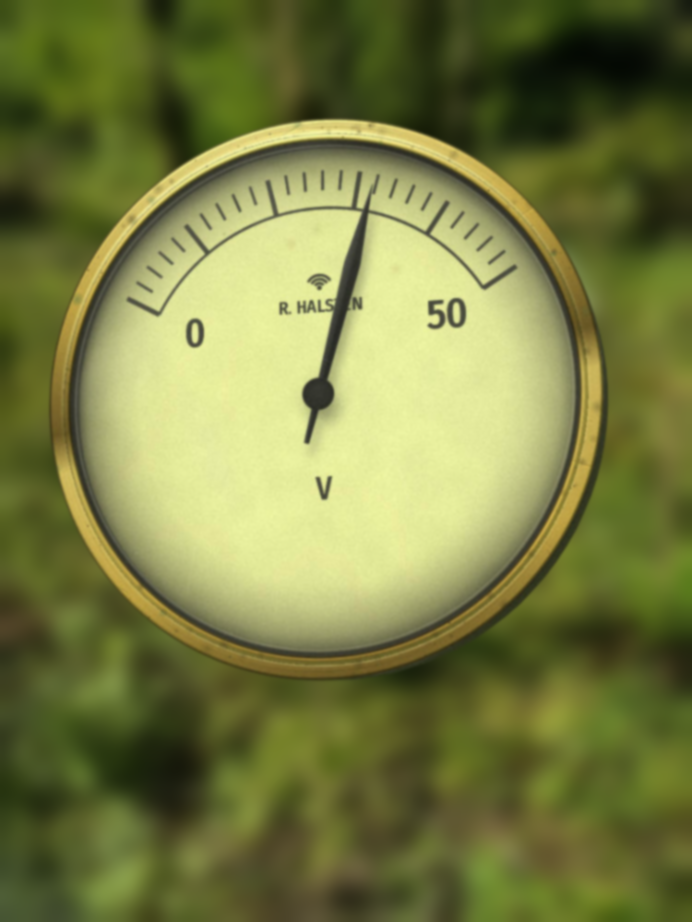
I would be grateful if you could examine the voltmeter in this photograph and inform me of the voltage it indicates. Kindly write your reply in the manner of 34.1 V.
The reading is 32 V
